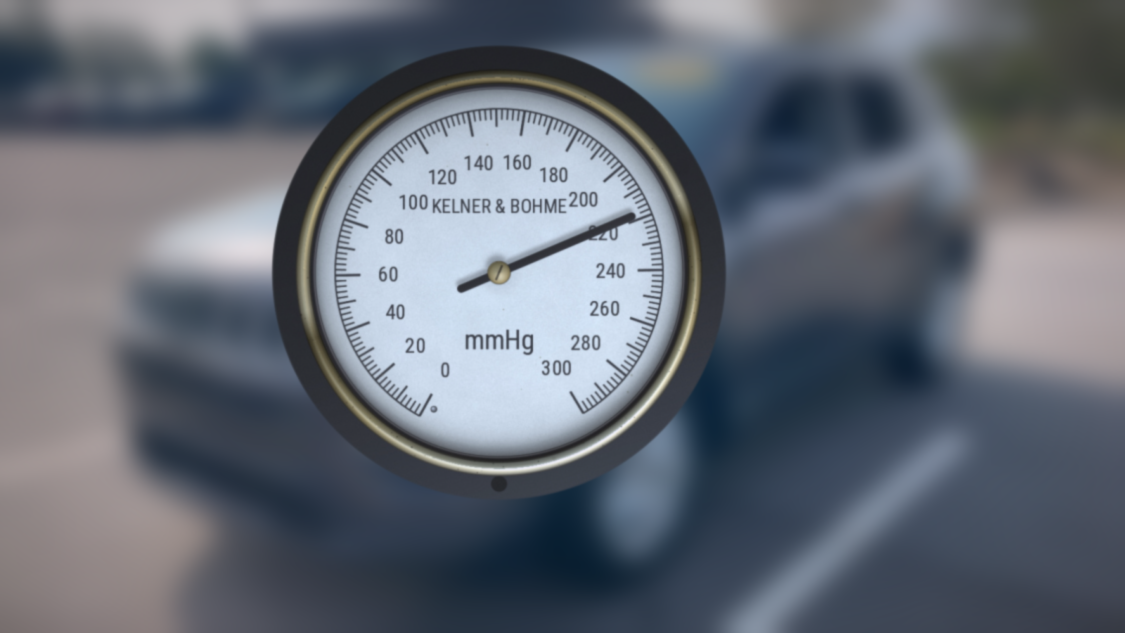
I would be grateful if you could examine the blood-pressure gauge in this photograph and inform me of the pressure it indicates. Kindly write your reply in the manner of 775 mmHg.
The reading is 218 mmHg
